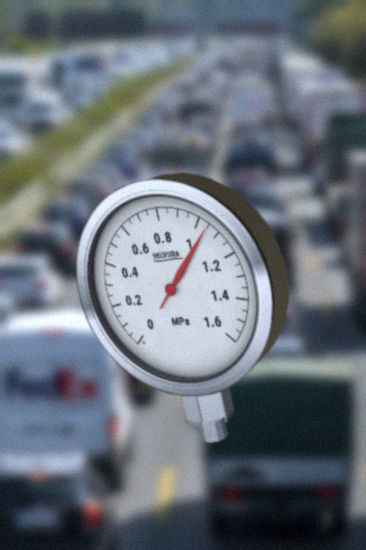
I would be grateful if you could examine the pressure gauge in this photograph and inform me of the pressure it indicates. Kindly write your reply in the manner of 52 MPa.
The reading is 1.05 MPa
